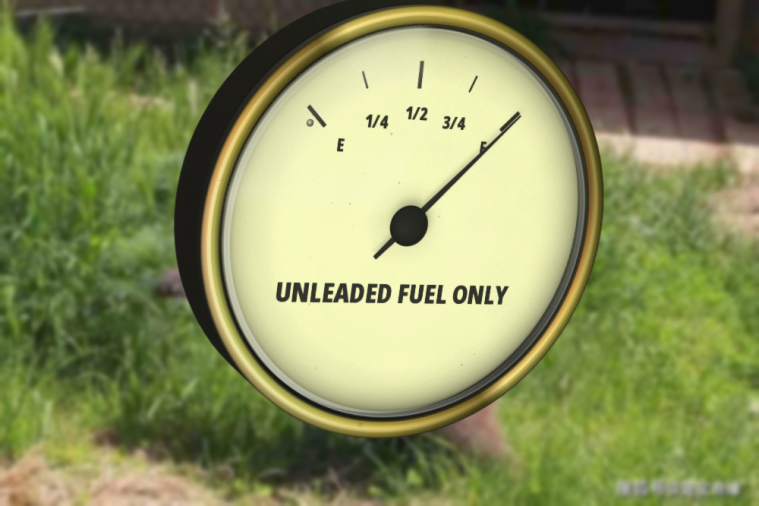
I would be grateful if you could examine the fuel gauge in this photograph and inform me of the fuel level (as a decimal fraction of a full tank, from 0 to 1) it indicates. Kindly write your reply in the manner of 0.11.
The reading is 1
